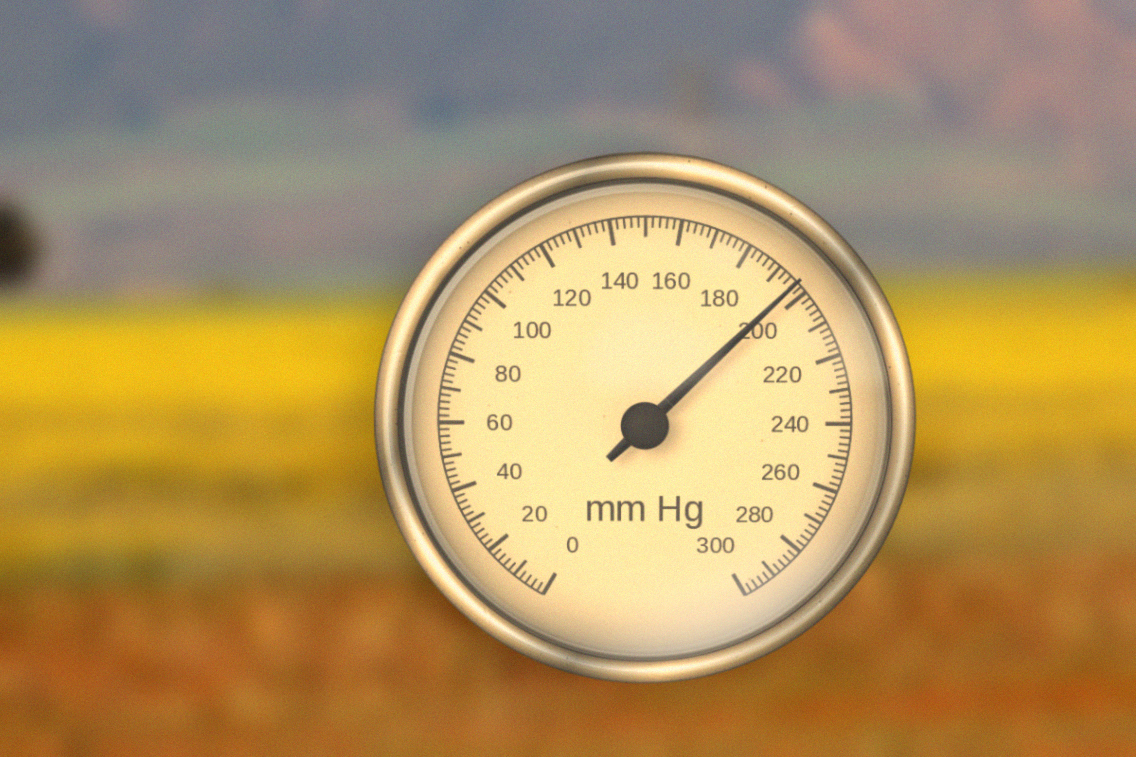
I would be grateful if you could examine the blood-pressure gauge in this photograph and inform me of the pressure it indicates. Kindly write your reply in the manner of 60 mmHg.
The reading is 196 mmHg
